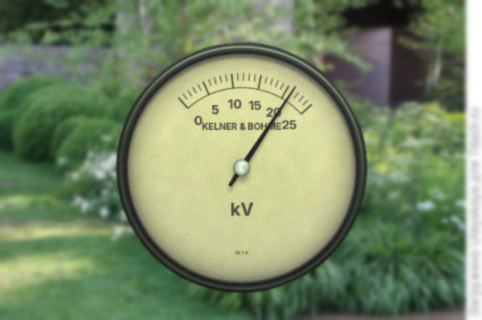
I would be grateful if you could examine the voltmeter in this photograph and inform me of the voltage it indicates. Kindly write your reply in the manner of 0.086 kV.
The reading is 21 kV
